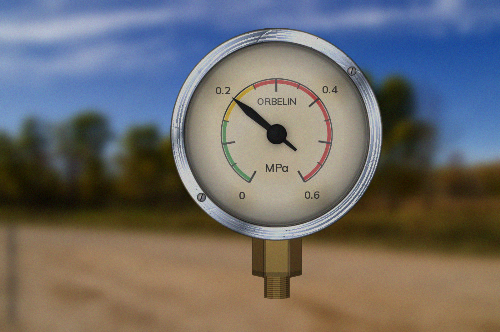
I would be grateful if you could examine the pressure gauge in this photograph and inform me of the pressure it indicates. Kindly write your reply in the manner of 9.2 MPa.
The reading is 0.2 MPa
